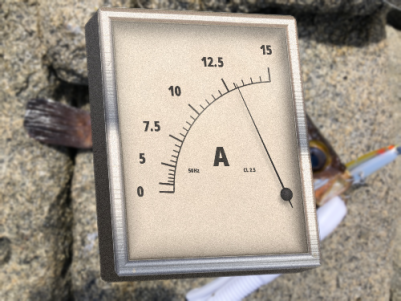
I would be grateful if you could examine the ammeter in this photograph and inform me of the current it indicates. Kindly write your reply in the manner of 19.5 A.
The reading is 13 A
